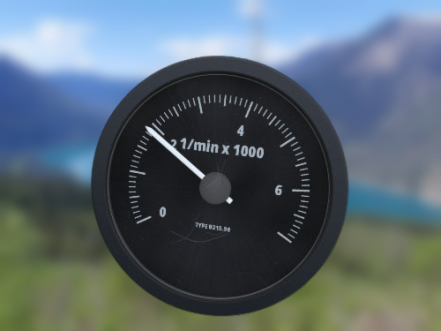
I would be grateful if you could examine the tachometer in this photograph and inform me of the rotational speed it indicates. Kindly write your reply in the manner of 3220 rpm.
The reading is 1900 rpm
